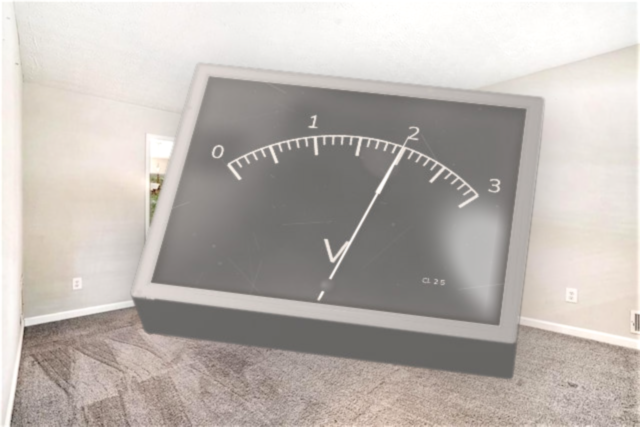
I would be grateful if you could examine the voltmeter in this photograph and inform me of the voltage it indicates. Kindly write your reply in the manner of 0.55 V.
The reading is 2 V
